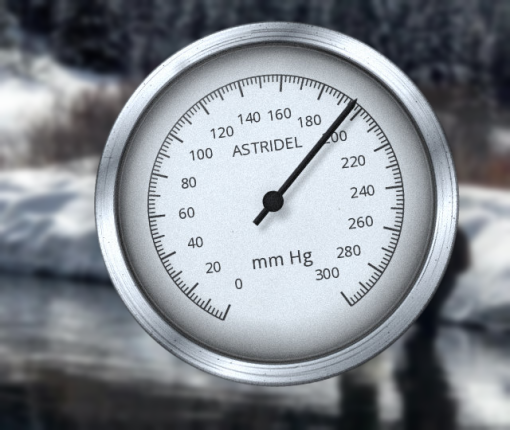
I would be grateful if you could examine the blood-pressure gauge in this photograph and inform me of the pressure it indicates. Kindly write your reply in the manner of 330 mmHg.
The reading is 196 mmHg
